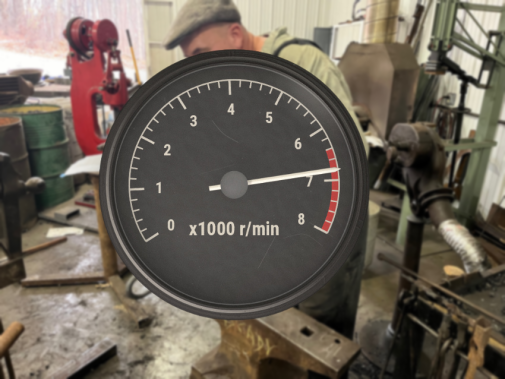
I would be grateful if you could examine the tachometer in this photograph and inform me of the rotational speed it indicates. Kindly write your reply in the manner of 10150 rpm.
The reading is 6800 rpm
